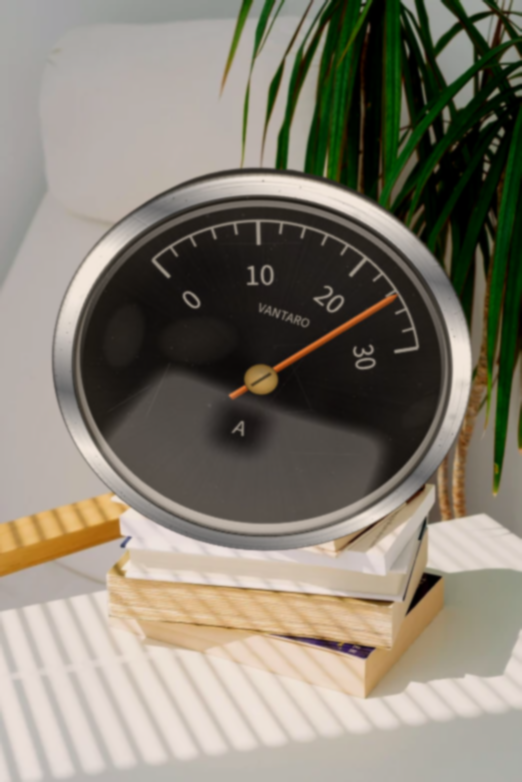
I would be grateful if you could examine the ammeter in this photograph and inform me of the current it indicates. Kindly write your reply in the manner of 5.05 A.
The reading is 24 A
